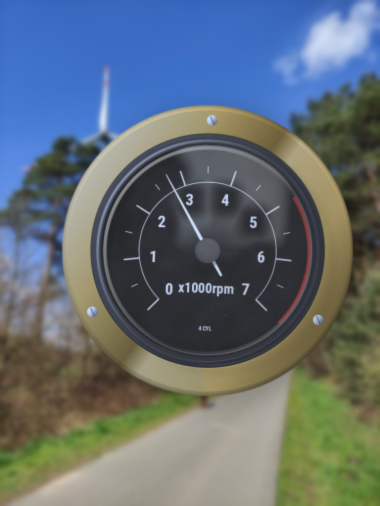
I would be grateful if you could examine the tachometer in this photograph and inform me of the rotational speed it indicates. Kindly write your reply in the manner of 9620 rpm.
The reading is 2750 rpm
